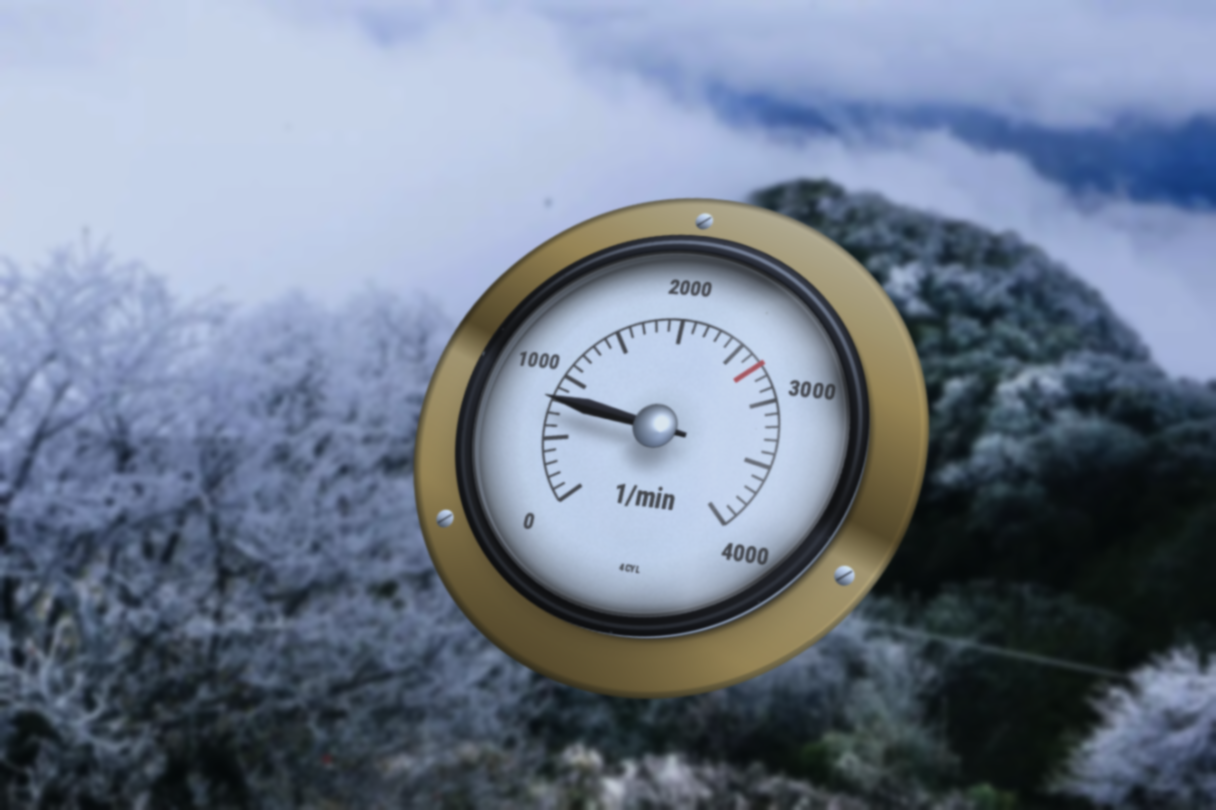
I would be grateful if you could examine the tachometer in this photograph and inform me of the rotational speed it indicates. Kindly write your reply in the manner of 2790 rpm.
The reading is 800 rpm
